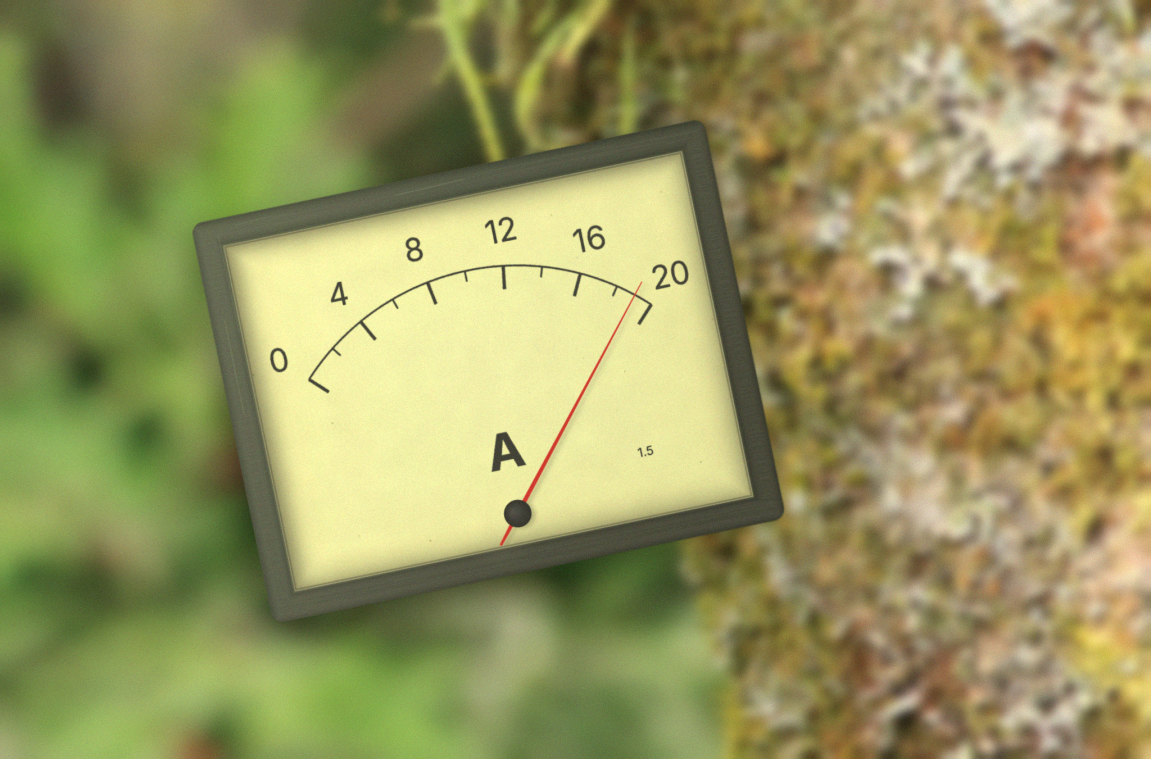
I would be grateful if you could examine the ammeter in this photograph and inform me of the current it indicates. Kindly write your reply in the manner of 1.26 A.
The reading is 19 A
